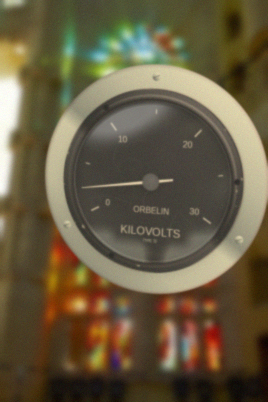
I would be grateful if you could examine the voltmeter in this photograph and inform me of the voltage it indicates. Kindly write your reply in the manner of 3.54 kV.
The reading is 2.5 kV
